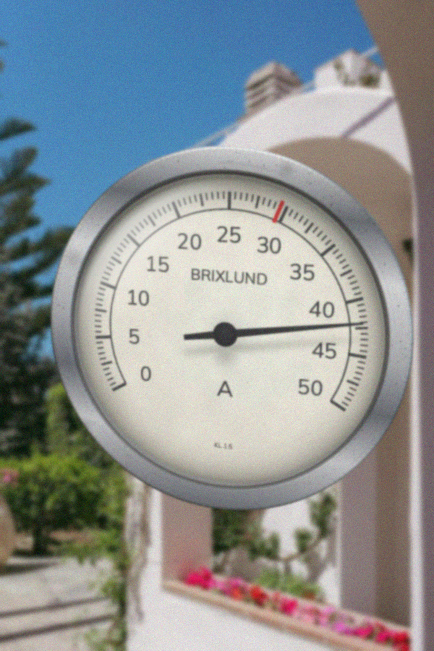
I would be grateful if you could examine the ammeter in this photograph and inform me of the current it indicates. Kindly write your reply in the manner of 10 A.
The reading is 42 A
